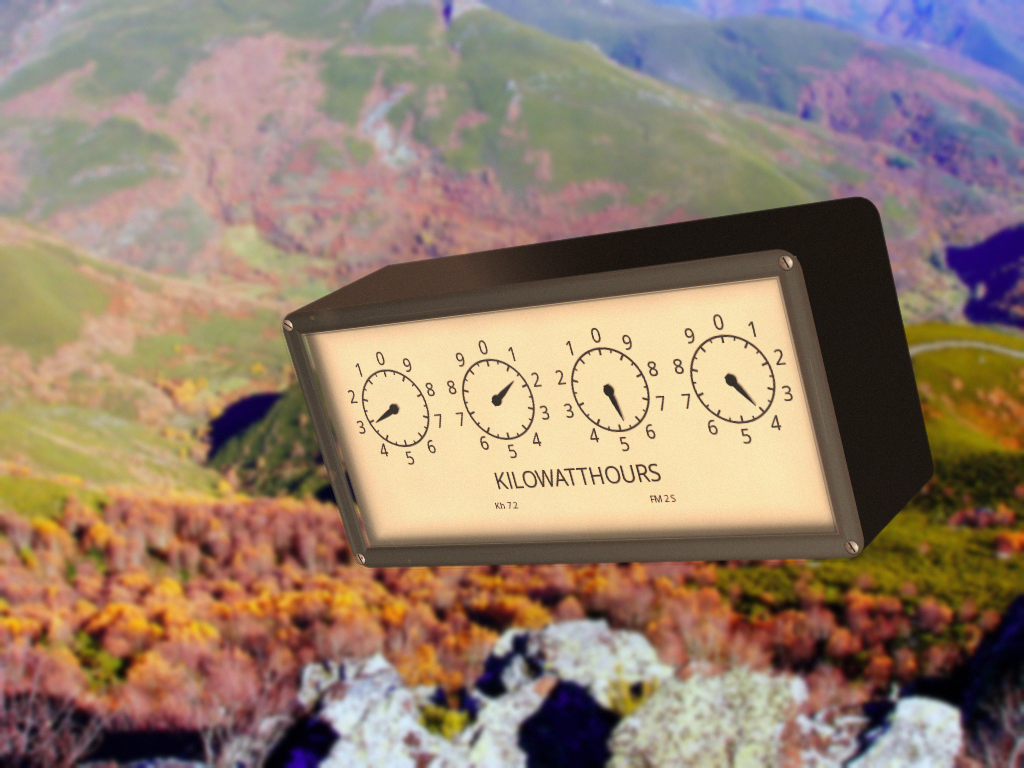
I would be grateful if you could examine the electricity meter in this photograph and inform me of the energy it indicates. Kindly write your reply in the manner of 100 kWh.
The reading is 3154 kWh
